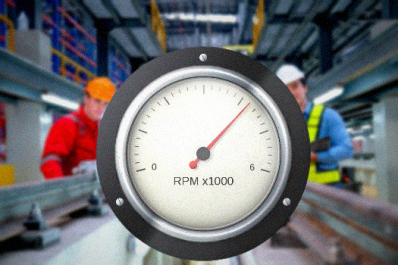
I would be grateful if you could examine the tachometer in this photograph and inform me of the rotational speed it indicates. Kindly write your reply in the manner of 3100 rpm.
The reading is 4200 rpm
